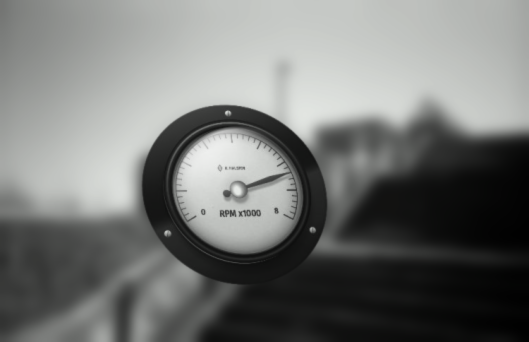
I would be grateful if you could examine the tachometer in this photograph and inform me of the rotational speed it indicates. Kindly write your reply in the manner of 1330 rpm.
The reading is 6400 rpm
